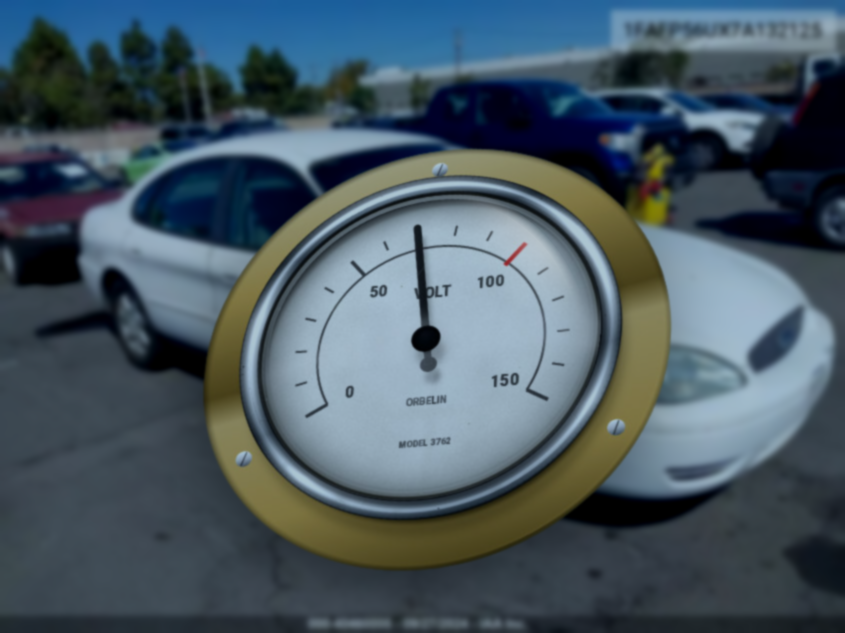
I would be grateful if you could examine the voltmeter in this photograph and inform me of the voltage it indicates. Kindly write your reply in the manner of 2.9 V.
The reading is 70 V
